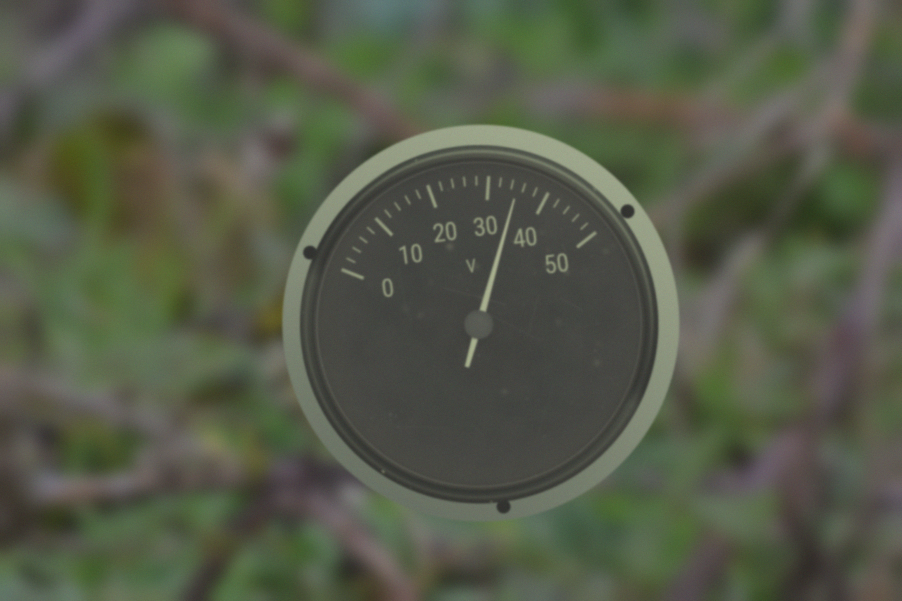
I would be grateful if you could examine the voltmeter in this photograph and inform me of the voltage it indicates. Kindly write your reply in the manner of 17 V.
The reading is 35 V
